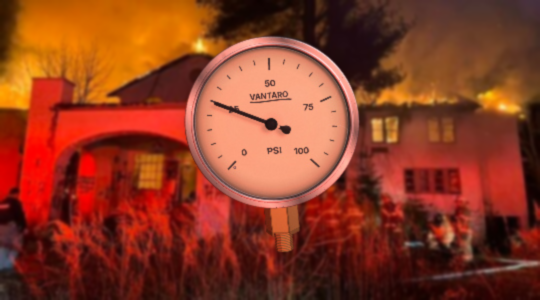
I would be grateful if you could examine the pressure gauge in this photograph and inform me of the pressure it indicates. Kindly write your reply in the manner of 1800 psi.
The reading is 25 psi
